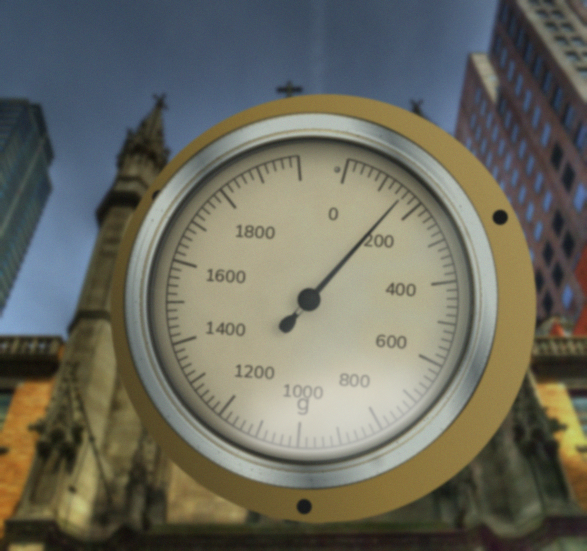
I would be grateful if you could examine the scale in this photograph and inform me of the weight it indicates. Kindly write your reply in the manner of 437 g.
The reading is 160 g
